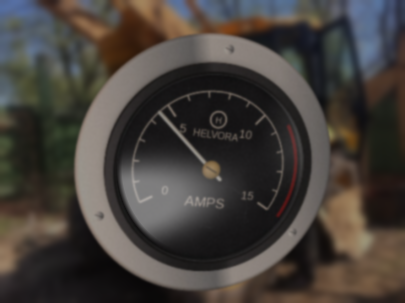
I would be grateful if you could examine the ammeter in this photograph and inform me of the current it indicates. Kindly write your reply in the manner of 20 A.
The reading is 4.5 A
